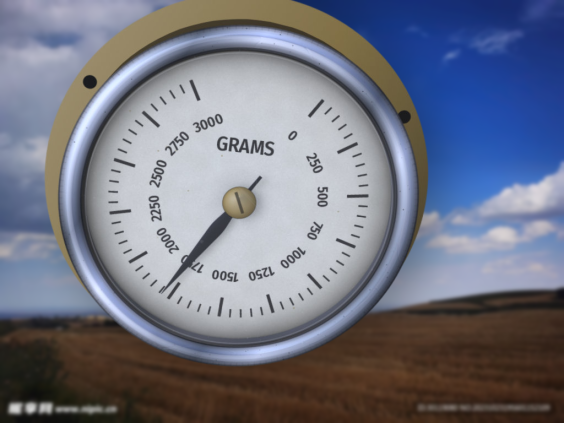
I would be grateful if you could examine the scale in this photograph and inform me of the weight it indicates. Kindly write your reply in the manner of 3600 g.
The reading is 1800 g
